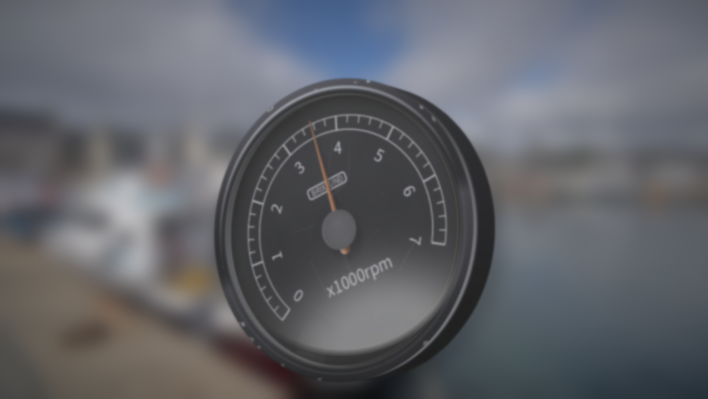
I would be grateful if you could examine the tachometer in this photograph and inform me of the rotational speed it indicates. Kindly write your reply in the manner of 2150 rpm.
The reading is 3600 rpm
